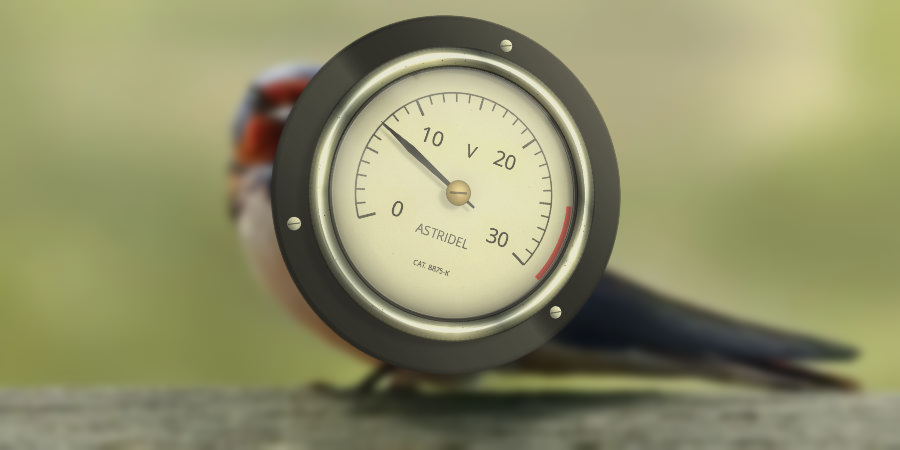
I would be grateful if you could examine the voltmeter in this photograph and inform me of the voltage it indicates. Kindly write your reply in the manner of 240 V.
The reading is 7 V
